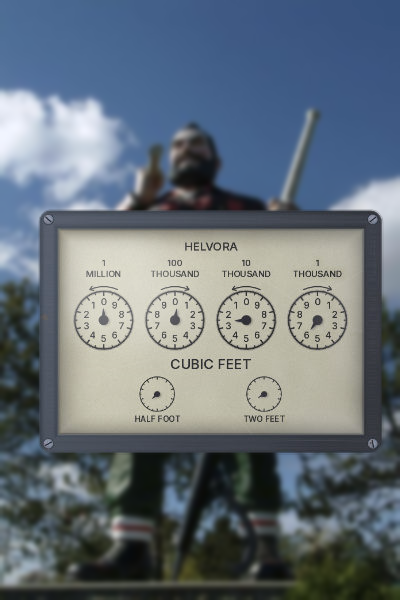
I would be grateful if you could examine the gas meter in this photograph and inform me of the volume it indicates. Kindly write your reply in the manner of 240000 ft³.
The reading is 2600 ft³
